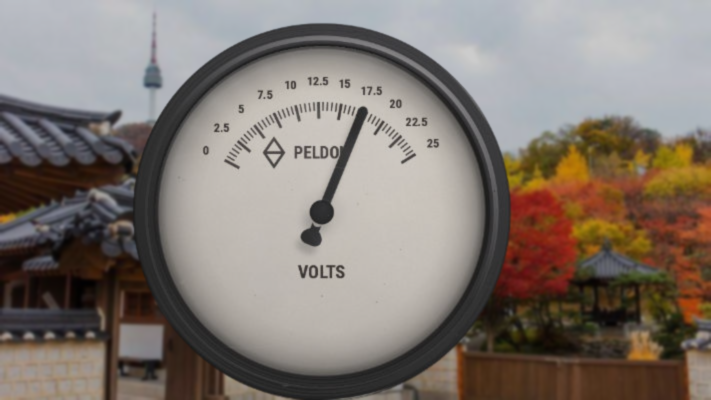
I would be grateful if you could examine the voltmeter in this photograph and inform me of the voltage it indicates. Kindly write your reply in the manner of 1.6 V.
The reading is 17.5 V
